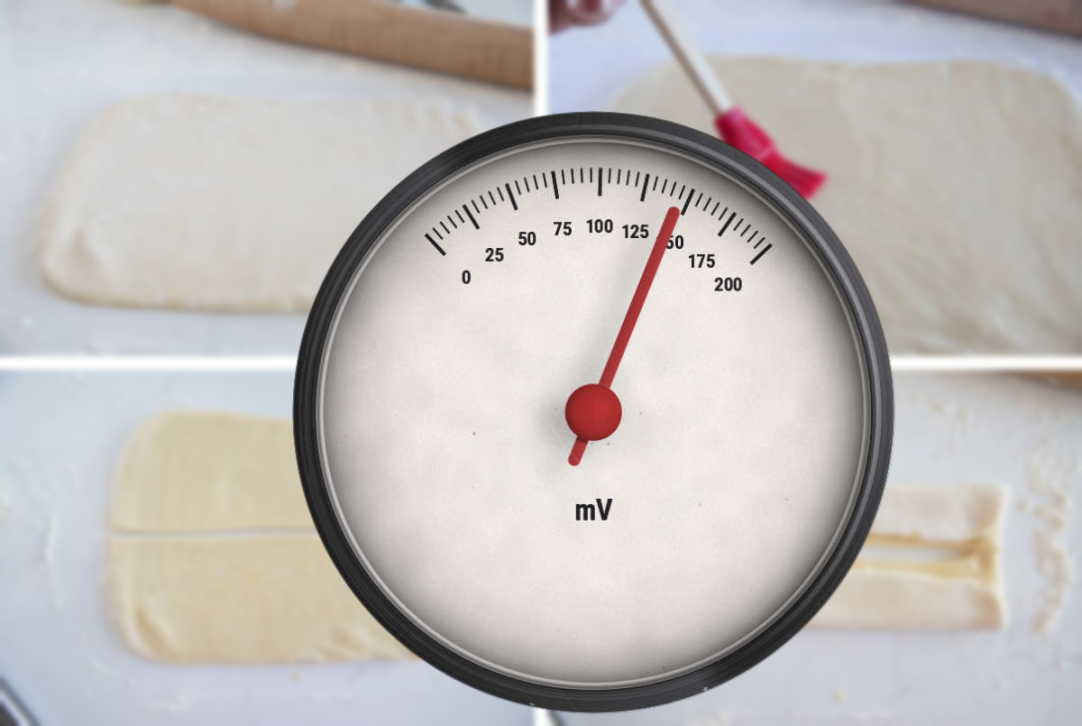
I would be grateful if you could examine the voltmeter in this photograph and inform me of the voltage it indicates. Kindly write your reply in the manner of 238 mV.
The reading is 145 mV
